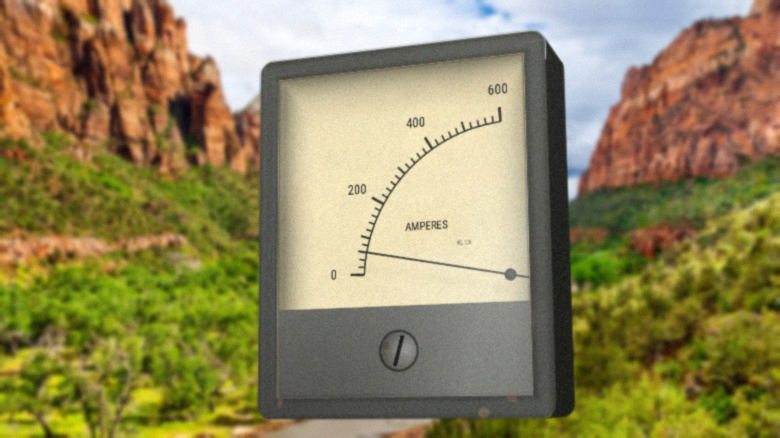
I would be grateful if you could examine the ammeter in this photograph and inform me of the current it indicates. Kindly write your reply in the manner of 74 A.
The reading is 60 A
